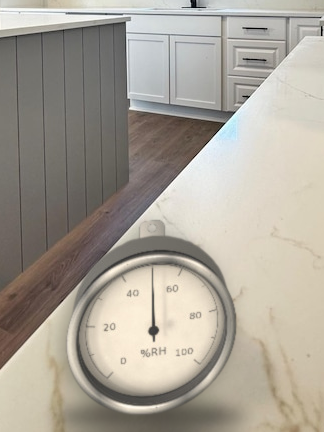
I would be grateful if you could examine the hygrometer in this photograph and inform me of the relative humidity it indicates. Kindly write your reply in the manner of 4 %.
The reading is 50 %
